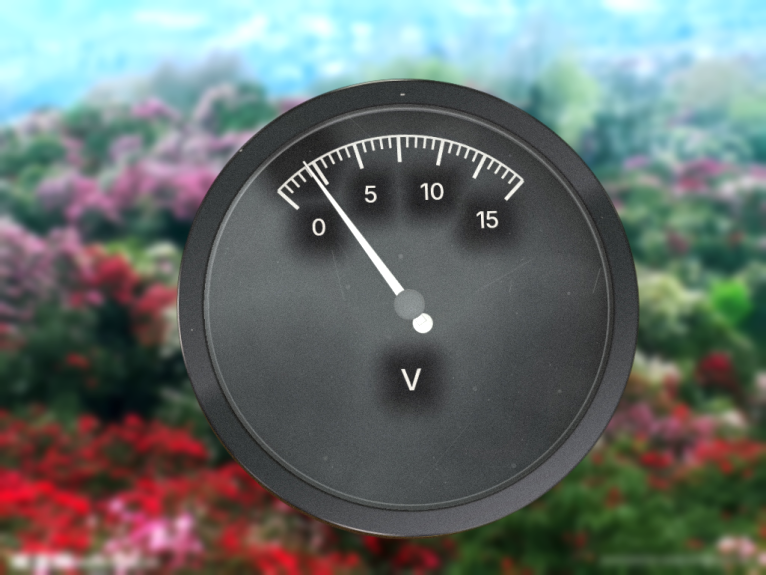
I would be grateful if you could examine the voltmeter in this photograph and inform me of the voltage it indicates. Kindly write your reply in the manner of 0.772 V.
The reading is 2 V
